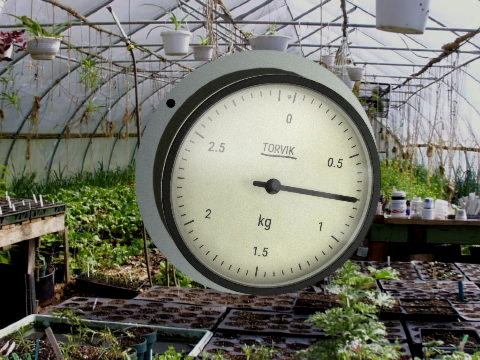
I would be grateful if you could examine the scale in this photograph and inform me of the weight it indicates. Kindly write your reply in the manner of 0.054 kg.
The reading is 0.75 kg
